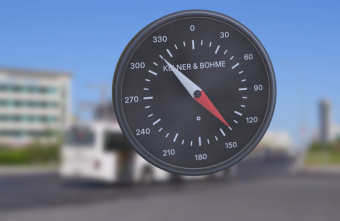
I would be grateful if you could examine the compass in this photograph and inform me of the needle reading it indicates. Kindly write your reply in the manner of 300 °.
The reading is 140 °
